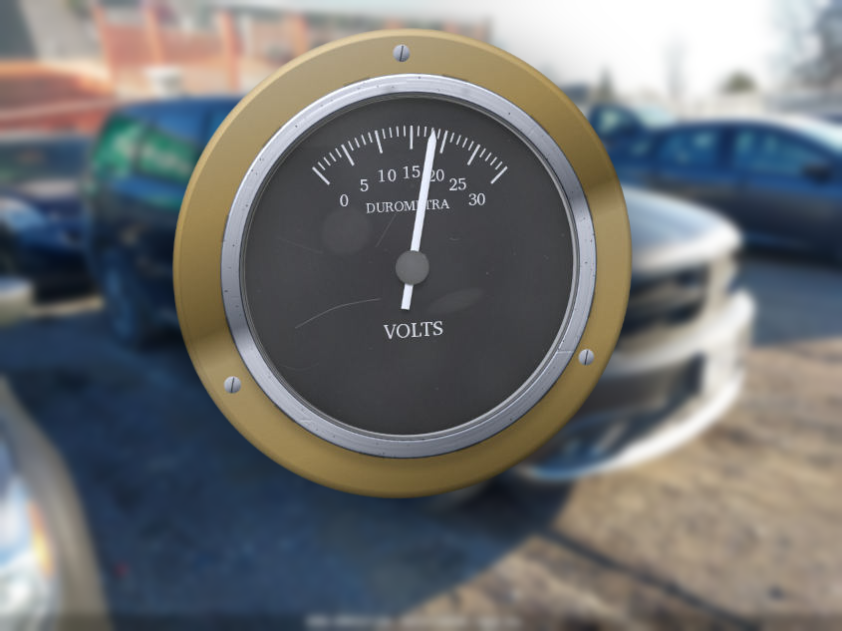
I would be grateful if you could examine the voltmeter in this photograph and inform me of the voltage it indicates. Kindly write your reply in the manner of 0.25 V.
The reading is 18 V
